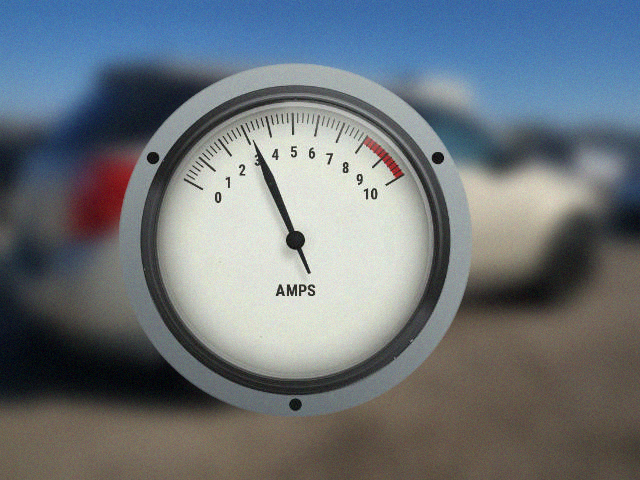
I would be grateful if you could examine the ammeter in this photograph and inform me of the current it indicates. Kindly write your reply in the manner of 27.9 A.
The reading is 3.2 A
